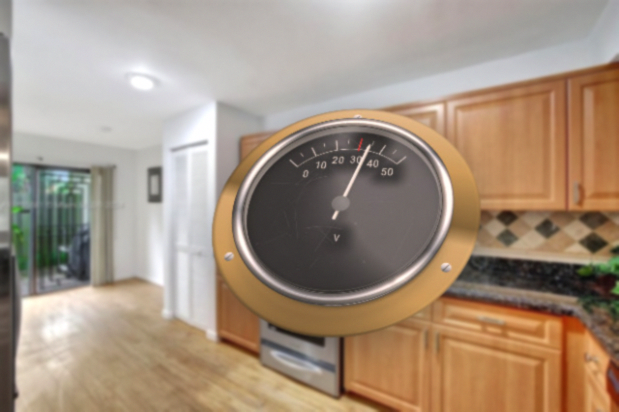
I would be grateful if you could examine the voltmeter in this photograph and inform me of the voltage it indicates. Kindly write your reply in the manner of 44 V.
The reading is 35 V
